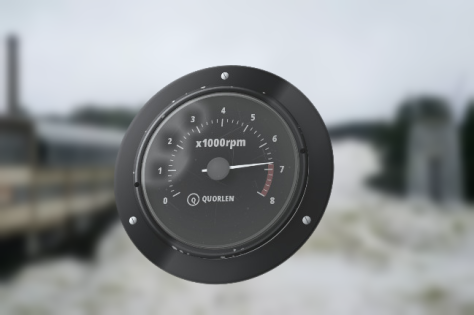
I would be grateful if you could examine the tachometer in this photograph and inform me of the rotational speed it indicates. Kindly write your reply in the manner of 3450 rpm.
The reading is 6800 rpm
